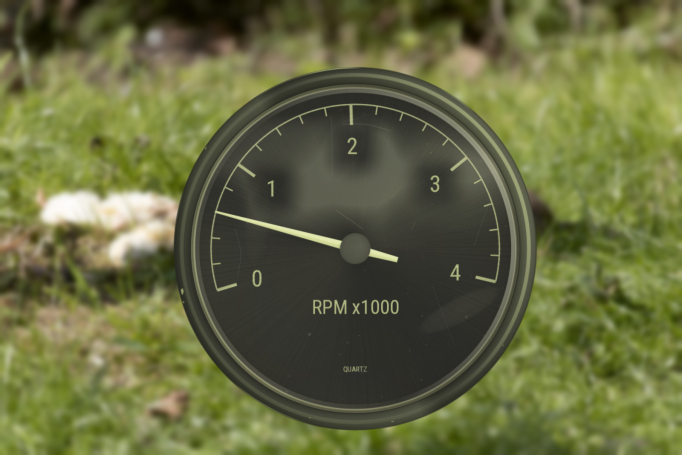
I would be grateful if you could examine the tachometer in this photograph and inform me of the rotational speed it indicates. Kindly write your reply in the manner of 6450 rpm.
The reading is 600 rpm
